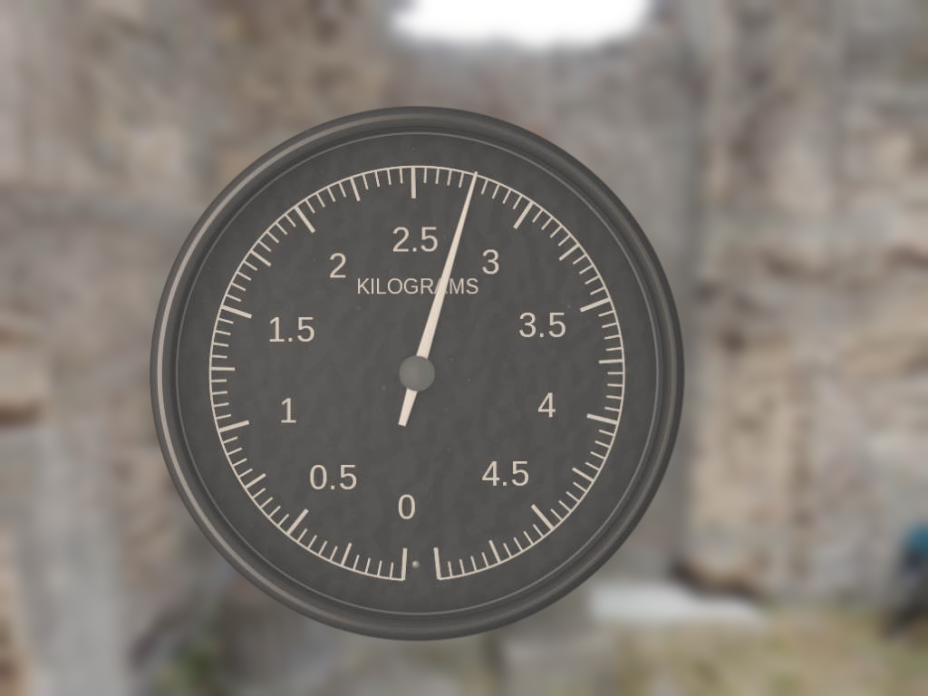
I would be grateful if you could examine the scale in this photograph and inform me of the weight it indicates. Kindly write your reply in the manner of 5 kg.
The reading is 2.75 kg
